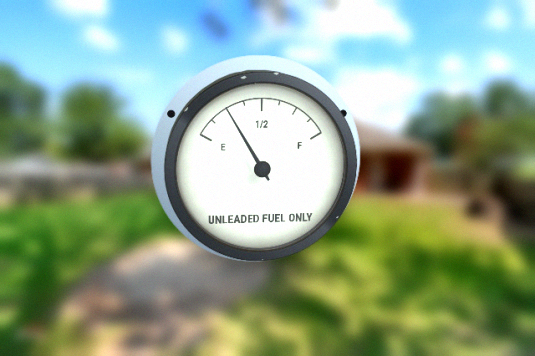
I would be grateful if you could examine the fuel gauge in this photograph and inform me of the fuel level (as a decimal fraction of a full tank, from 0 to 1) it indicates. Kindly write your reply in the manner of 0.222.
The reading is 0.25
